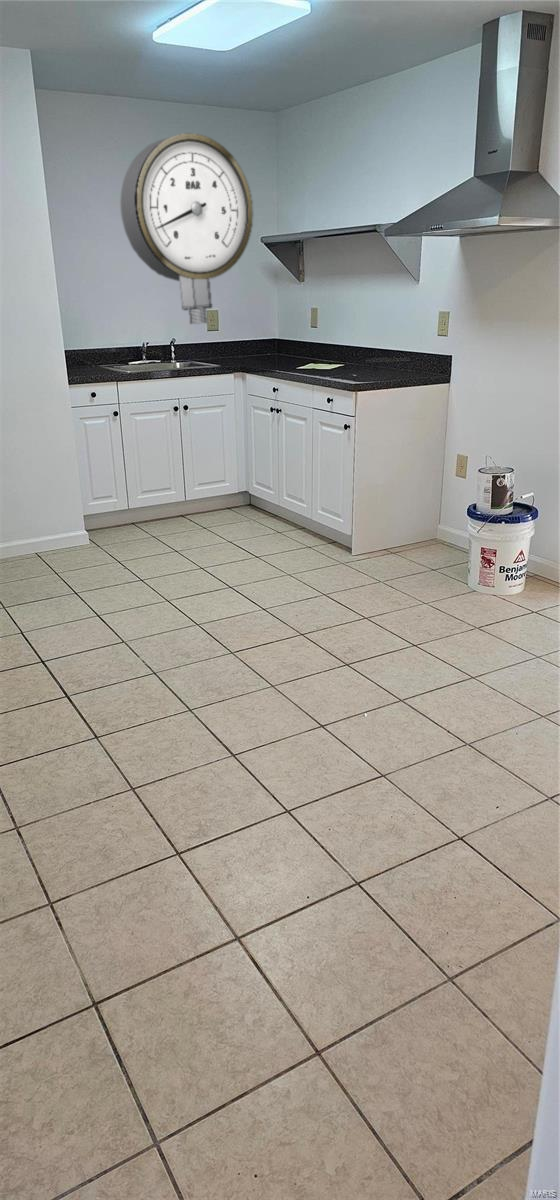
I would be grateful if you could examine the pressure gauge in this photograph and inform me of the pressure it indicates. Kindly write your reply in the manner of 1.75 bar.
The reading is 0.5 bar
